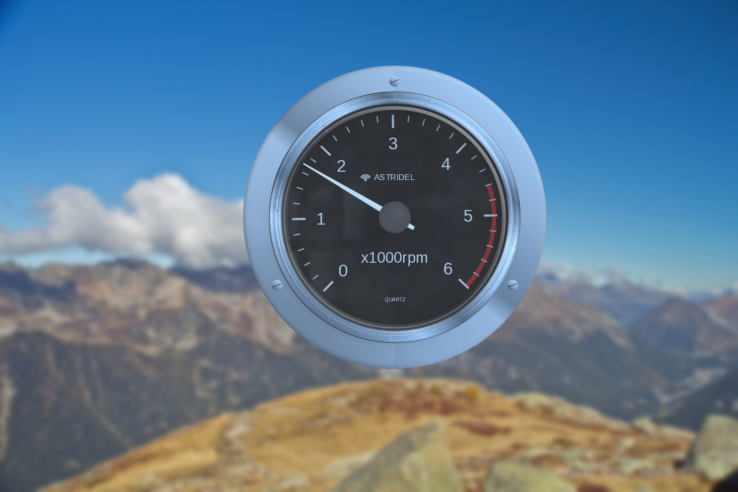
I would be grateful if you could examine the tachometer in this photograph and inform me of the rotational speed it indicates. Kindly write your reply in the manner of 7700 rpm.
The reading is 1700 rpm
